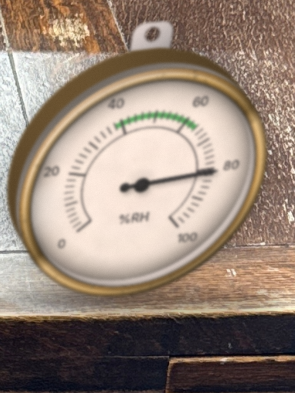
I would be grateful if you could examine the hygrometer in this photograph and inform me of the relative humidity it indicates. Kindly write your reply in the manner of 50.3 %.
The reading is 80 %
